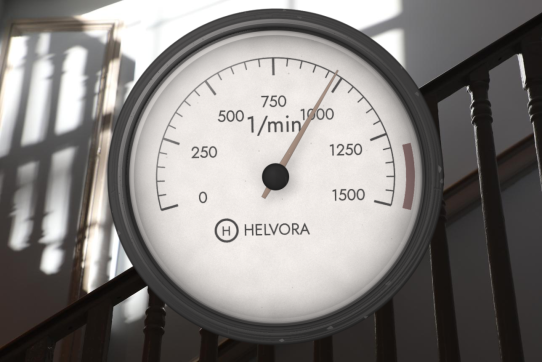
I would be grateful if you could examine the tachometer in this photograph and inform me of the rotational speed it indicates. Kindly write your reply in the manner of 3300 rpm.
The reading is 975 rpm
